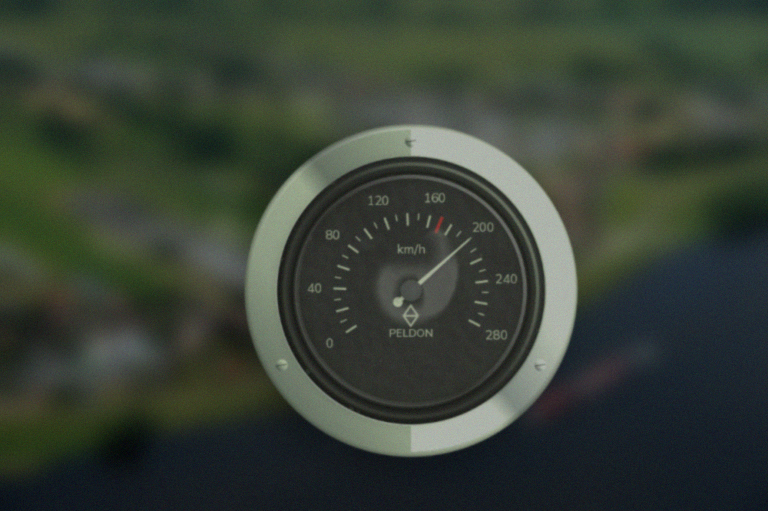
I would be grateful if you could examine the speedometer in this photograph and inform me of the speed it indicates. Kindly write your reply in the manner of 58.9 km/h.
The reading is 200 km/h
